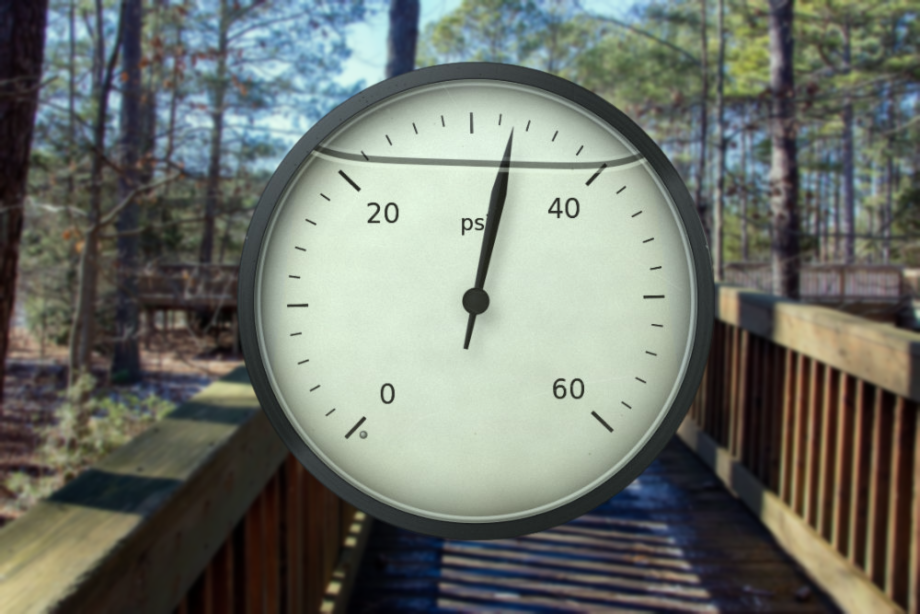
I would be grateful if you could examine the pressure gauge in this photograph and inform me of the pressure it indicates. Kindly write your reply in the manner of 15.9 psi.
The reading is 33 psi
